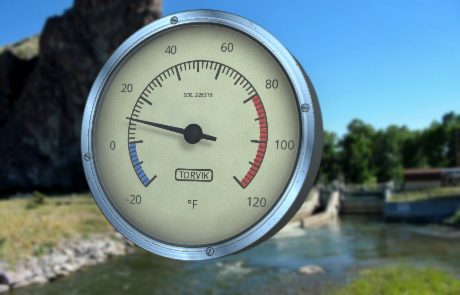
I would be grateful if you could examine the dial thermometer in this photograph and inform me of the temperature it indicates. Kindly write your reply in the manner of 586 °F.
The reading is 10 °F
